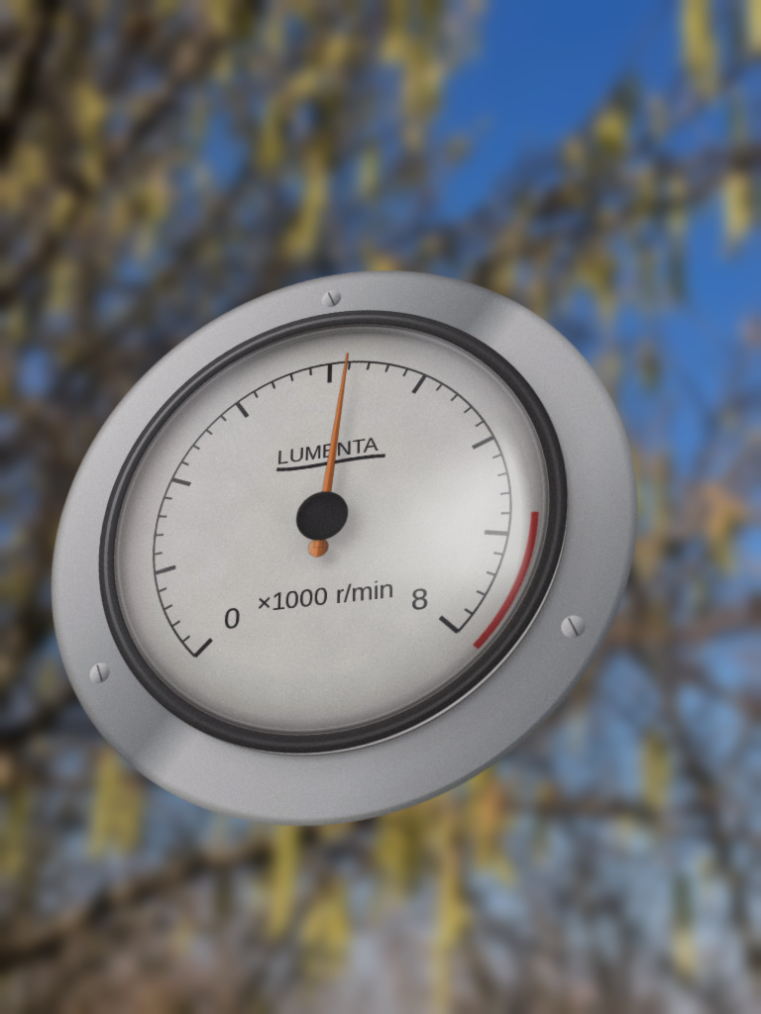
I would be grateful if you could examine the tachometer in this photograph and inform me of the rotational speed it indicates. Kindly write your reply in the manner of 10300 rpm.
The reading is 4200 rpm
